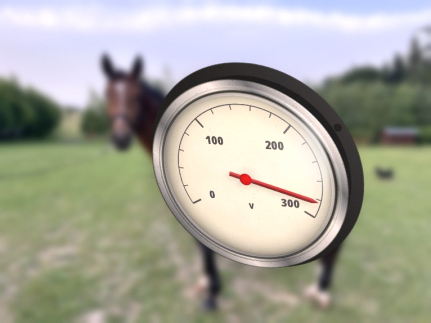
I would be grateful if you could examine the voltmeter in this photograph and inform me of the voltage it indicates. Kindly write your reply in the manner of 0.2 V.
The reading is 280 V
